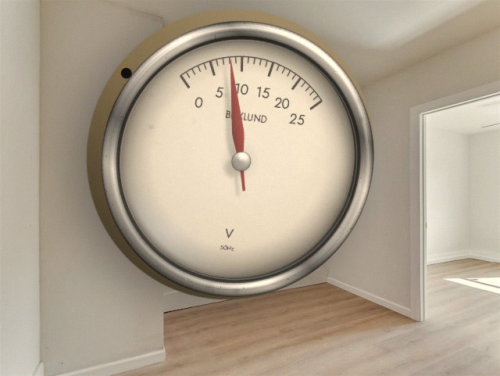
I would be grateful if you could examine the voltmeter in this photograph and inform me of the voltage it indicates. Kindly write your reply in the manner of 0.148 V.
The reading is 8 V
